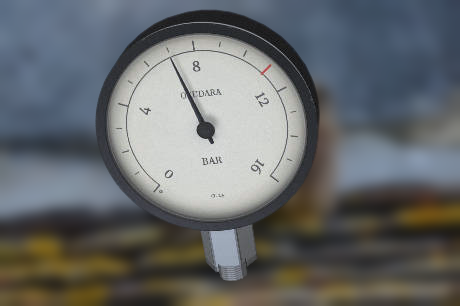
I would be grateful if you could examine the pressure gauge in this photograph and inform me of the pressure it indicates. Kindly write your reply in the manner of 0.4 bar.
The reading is 7 bar
